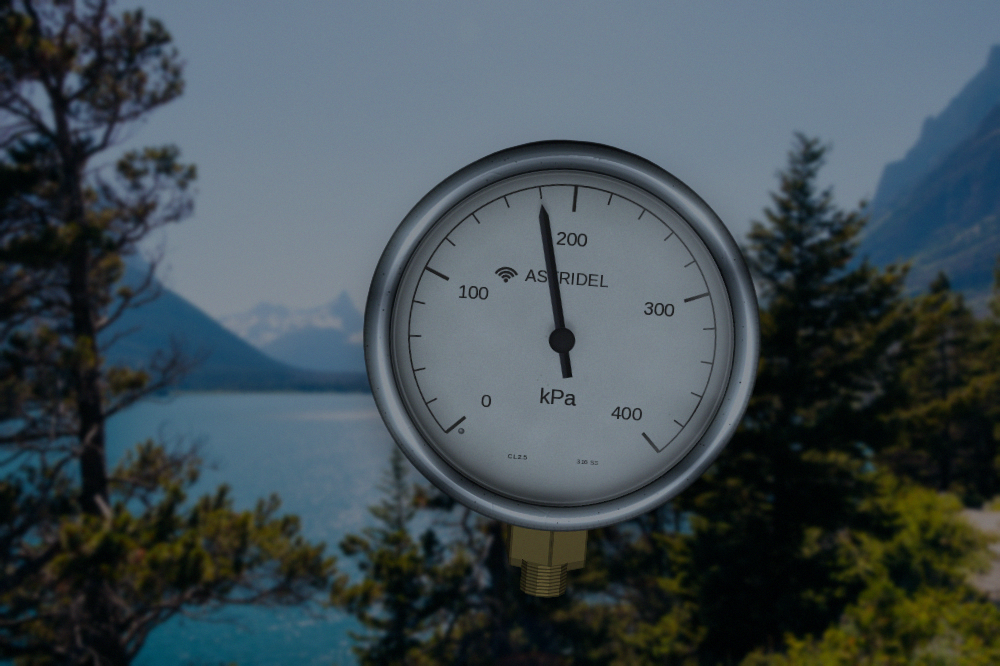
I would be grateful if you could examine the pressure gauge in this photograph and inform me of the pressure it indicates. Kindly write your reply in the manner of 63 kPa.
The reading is 180 kPa
